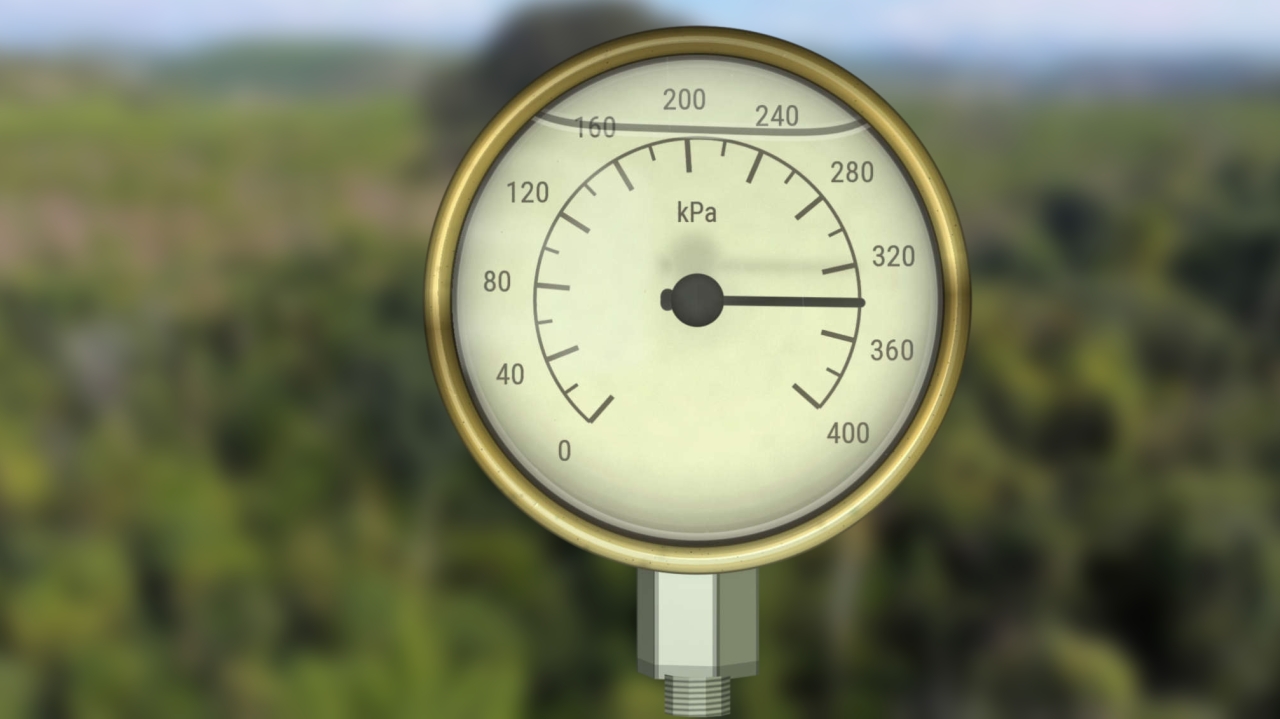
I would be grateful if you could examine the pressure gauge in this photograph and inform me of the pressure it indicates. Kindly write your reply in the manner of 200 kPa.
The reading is 340 kPa
